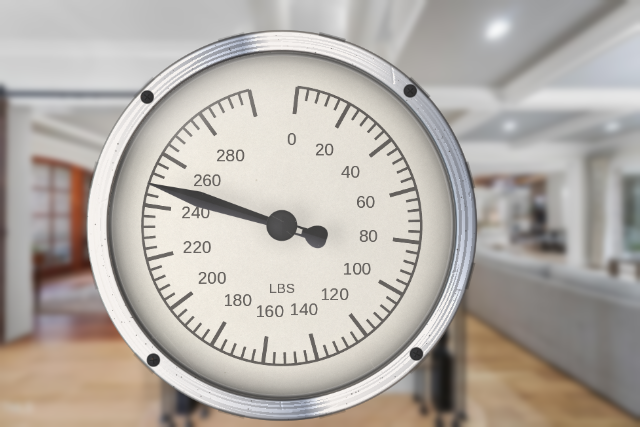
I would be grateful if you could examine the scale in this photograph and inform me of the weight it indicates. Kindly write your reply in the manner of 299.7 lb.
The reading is 248 lb
